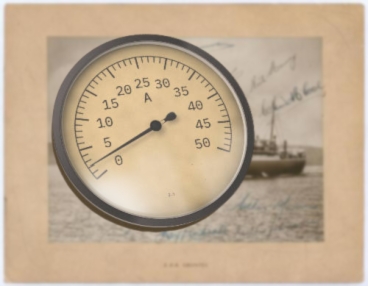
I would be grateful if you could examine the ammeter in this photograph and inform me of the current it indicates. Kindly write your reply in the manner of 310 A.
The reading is 2 A
